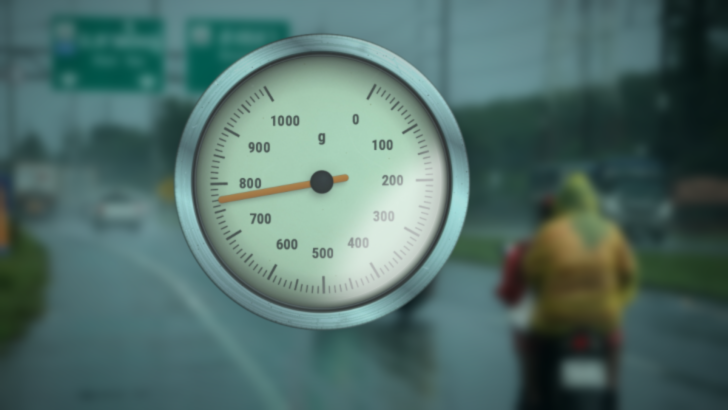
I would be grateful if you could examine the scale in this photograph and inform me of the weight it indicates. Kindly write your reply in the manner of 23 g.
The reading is 770 g
